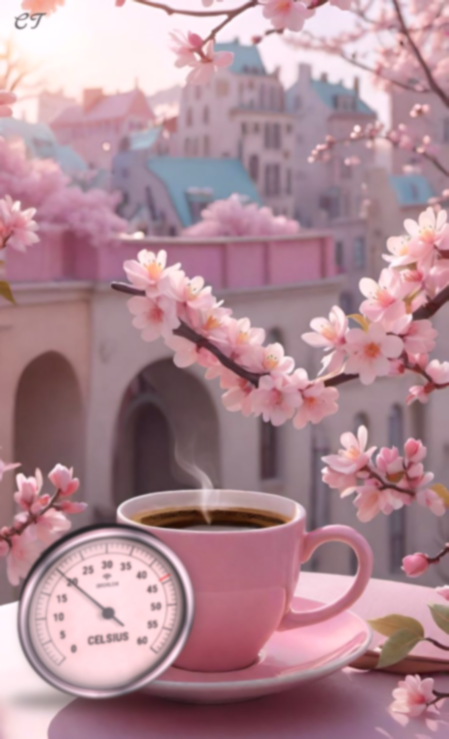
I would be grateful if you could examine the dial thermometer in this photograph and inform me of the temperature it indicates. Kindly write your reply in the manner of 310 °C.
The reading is 20 °C
